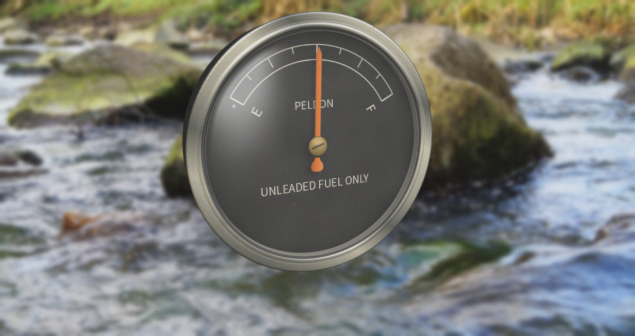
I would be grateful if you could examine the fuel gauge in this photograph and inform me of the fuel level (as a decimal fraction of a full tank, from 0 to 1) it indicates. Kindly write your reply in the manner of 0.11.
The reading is 0.5
